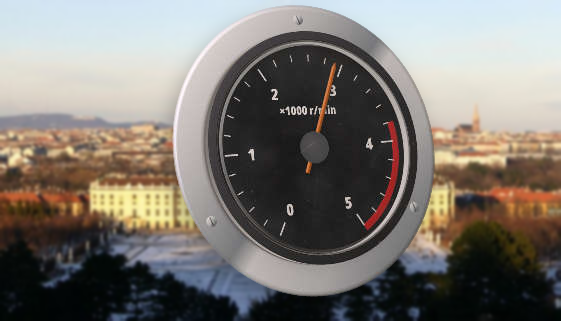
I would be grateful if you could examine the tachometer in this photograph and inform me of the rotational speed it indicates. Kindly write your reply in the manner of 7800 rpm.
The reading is 2900 rpm
